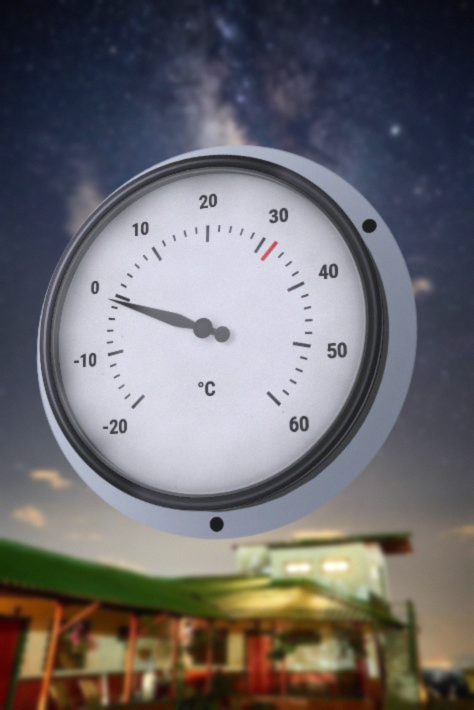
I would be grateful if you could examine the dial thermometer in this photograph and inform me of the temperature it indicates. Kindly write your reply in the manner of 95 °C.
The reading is -1 °C
